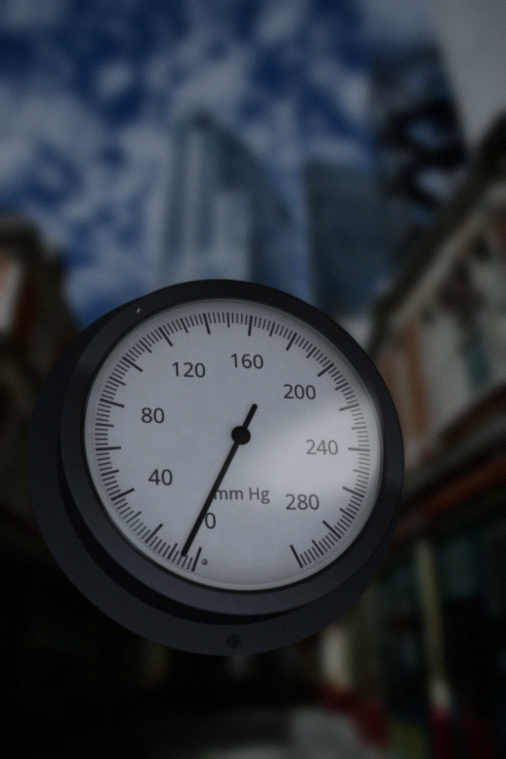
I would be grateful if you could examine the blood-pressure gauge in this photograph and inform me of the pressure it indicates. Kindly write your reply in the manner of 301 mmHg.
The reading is 6 mmHg
